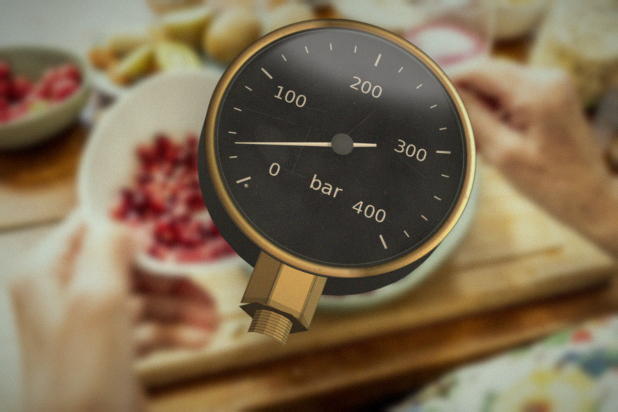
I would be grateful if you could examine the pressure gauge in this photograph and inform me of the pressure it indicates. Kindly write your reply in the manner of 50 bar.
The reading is 30 bar
